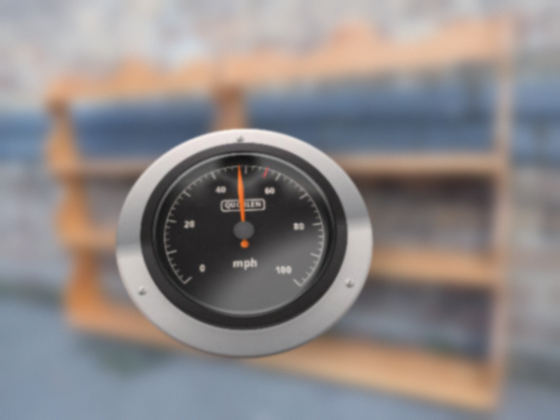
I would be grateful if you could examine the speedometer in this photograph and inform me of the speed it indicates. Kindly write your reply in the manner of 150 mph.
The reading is 48 mph
